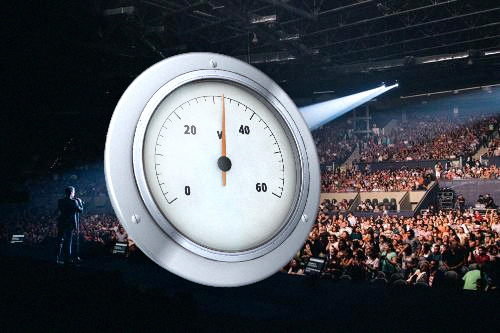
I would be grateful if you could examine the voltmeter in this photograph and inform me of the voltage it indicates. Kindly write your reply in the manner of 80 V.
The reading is 32 V
